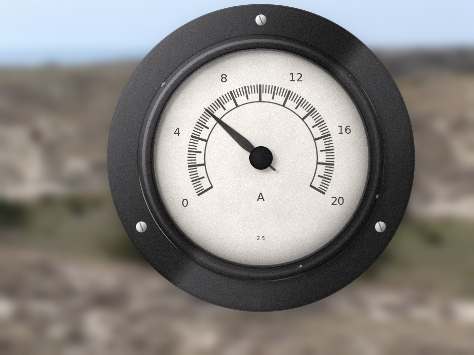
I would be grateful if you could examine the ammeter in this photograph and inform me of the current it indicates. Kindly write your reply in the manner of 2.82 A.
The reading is 6 A
